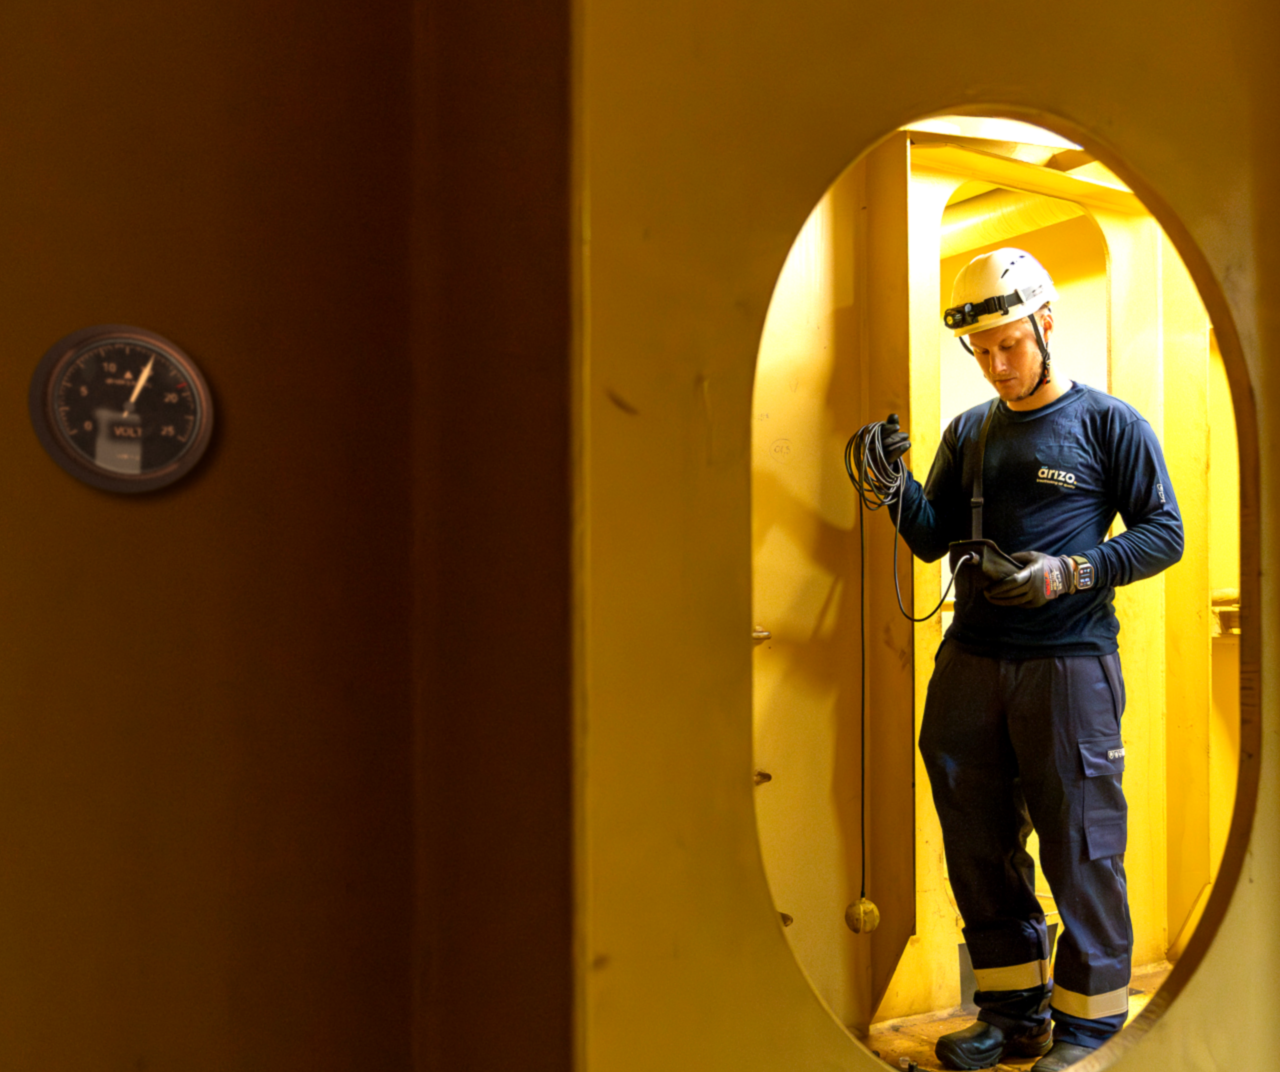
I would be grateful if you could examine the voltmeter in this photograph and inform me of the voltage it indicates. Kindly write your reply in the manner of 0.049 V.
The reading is 15 V
